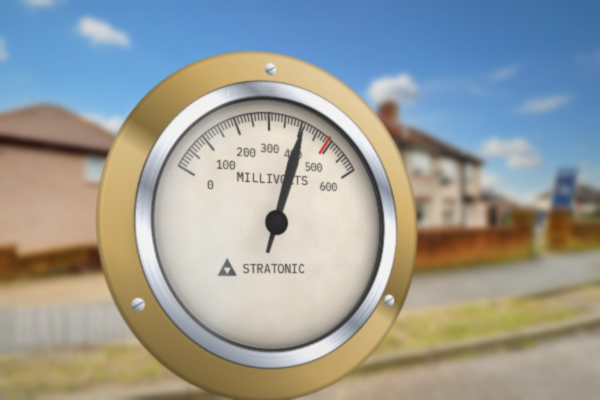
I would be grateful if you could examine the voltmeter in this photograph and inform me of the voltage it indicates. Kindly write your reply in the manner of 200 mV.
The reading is 400 mV
